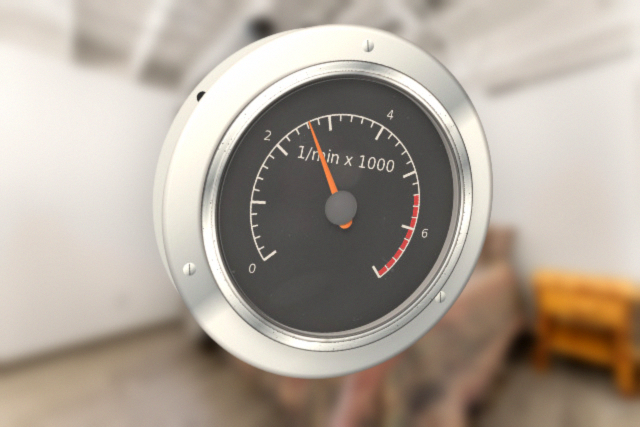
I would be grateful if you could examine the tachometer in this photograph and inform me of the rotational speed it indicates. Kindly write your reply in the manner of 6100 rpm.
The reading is 2600 rpm
